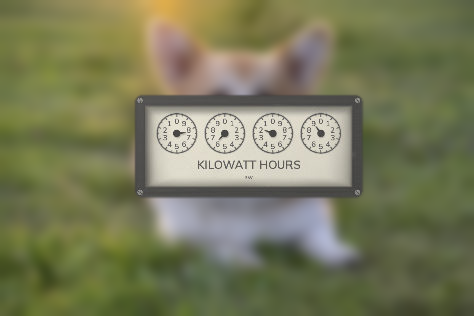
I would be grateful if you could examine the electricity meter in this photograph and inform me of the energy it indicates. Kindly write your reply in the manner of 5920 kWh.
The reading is 7619 kWh
